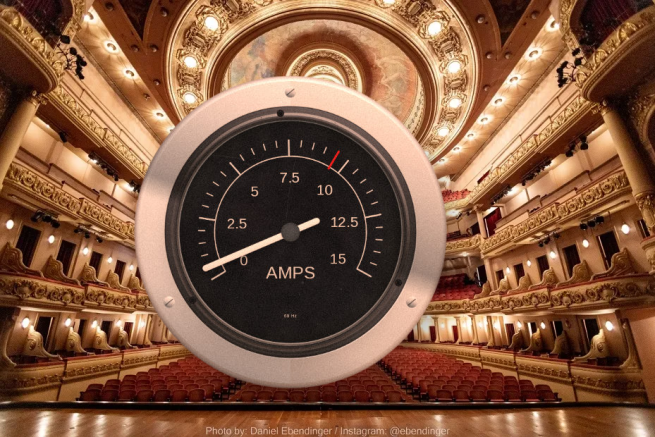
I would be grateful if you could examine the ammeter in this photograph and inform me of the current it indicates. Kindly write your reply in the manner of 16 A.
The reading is 0.5 A
